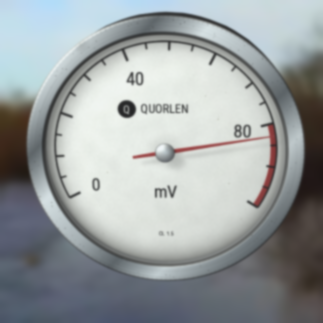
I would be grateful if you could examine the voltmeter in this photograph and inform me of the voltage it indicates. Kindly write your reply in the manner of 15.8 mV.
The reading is 82.5 mV
